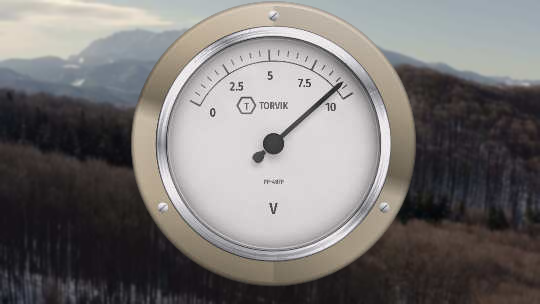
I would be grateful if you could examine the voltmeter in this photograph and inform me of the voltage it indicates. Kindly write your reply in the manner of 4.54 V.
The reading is 9.25 V
